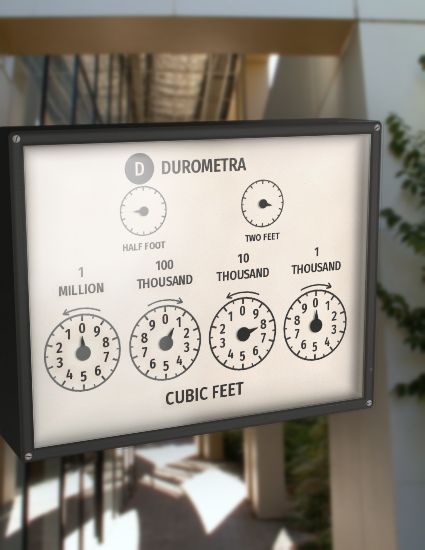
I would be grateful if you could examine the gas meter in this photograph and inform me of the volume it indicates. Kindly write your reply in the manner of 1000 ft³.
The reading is 8000 ft³
